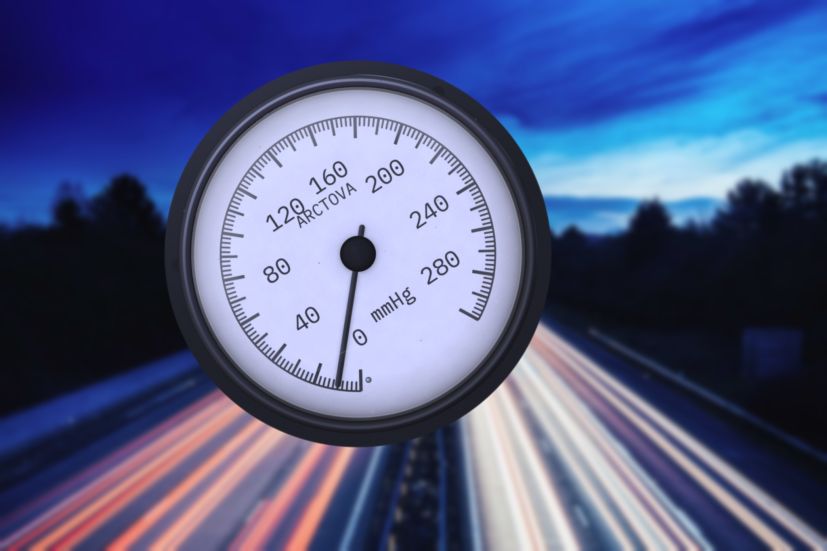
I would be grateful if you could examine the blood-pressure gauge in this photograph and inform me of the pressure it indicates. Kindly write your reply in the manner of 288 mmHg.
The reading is 10 mmHg
